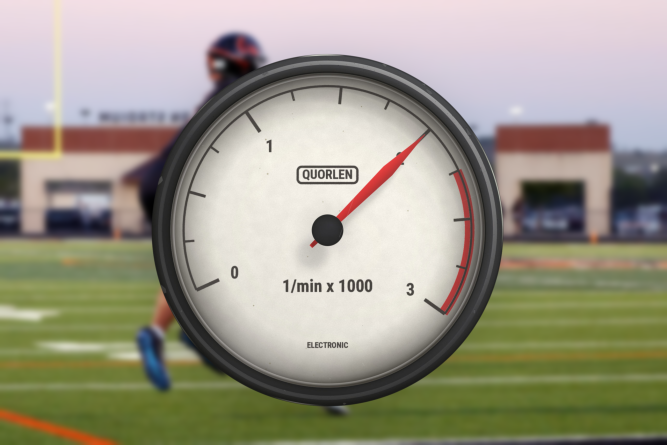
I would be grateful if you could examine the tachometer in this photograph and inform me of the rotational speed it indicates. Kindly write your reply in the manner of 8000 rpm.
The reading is 2000 rpm
